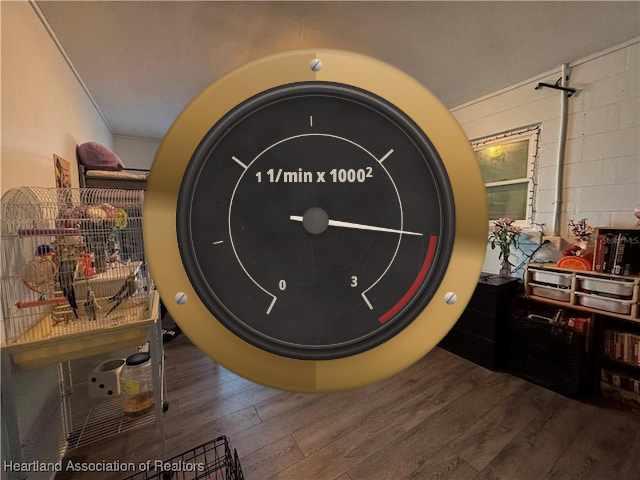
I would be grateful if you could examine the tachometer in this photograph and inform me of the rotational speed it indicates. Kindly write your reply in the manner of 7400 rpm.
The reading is 2500 rpm
